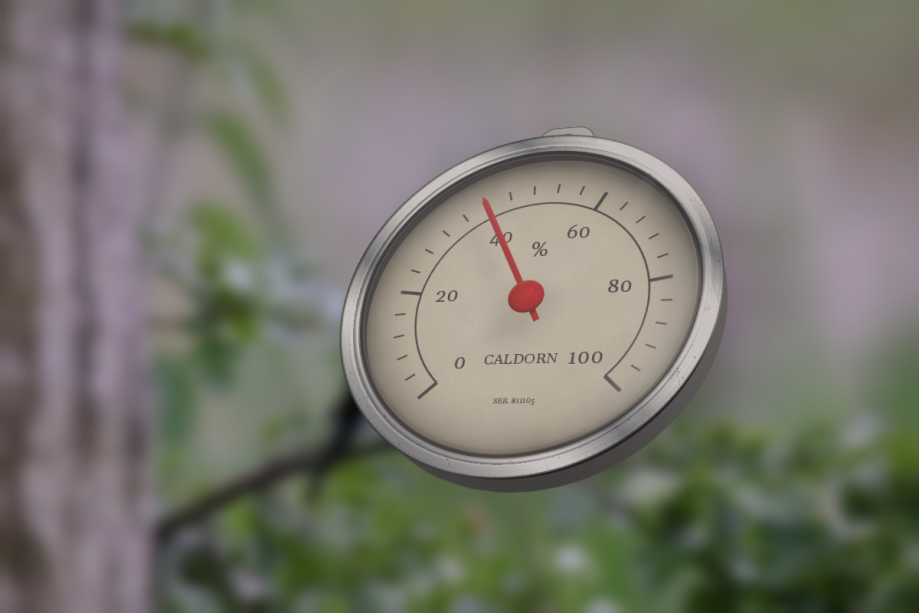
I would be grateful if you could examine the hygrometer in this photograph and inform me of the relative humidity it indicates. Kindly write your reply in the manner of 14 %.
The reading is 40 %
